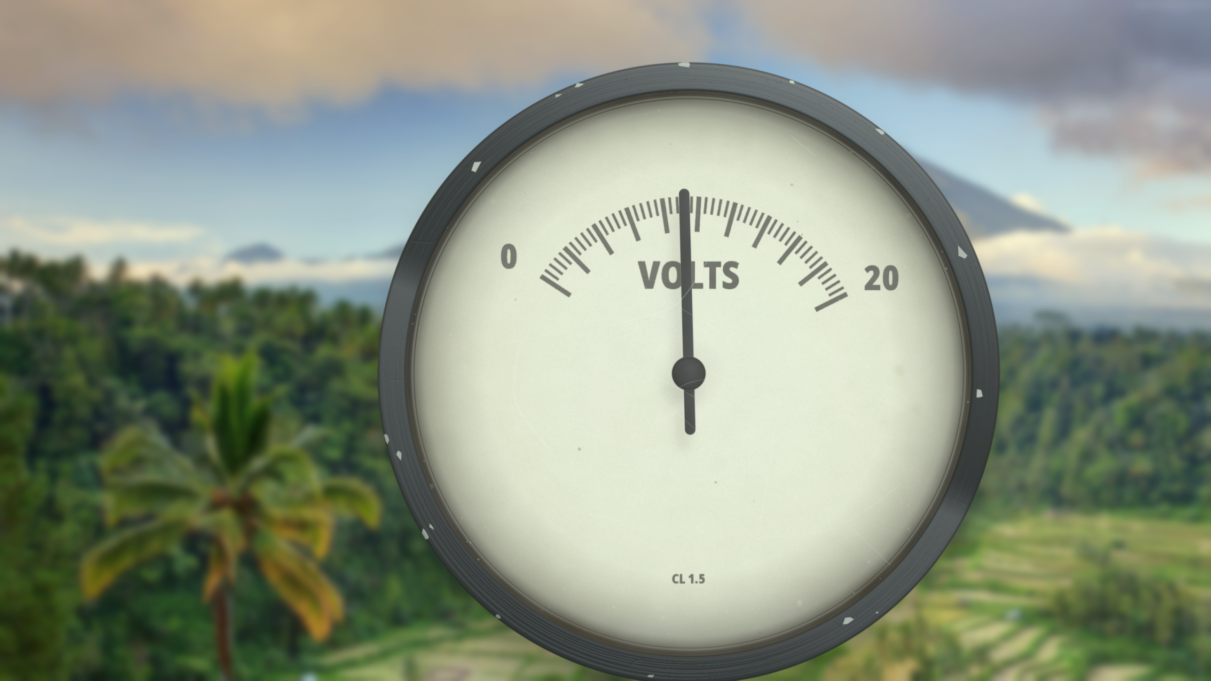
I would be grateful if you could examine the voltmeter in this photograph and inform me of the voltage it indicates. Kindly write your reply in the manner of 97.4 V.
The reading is 9.2 V
